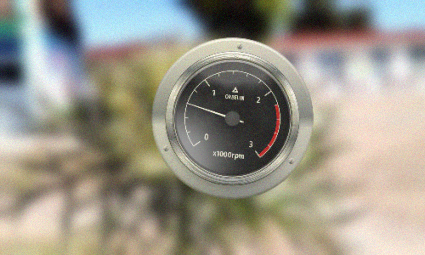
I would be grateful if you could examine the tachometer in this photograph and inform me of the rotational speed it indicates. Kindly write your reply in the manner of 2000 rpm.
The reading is 600 rpm
